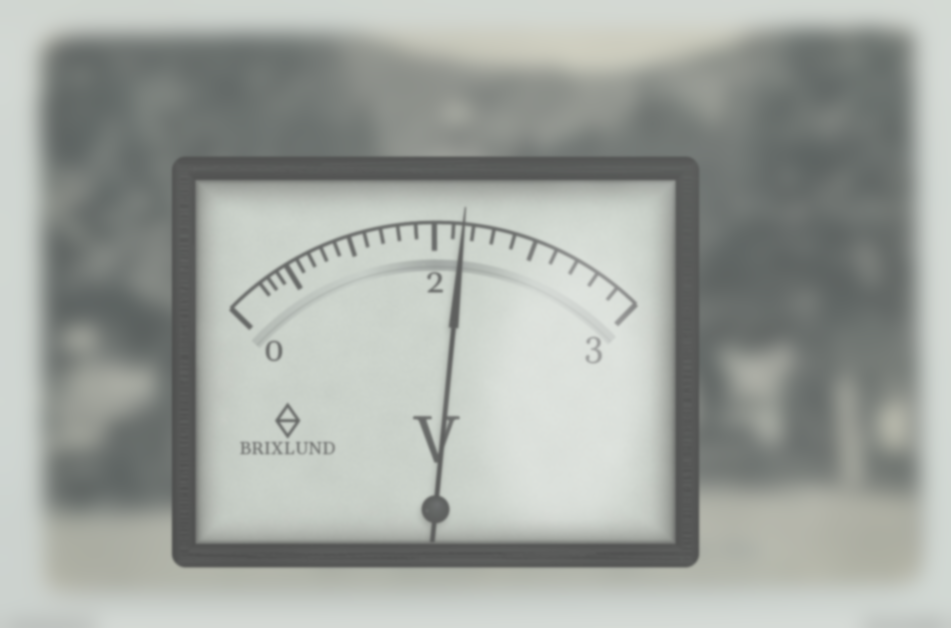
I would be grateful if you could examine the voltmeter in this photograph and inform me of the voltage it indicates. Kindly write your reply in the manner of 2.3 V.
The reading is 2.15 V
